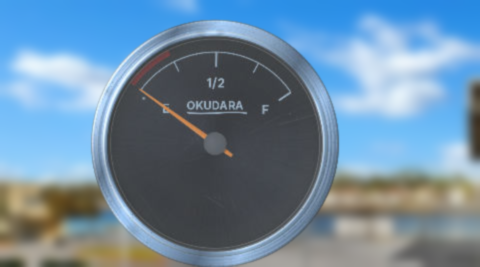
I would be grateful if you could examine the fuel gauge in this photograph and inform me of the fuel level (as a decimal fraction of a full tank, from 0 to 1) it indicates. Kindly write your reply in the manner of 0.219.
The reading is 0
